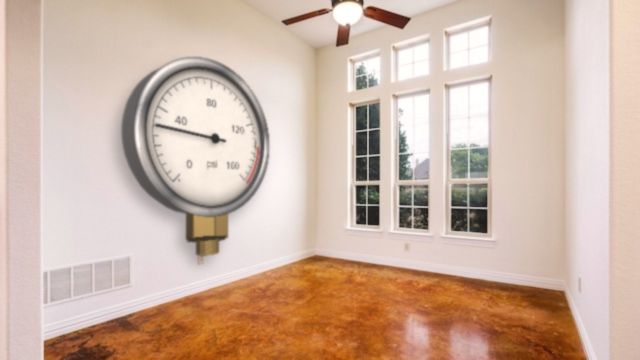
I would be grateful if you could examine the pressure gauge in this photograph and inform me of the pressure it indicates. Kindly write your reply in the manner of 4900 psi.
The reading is 30 psi
